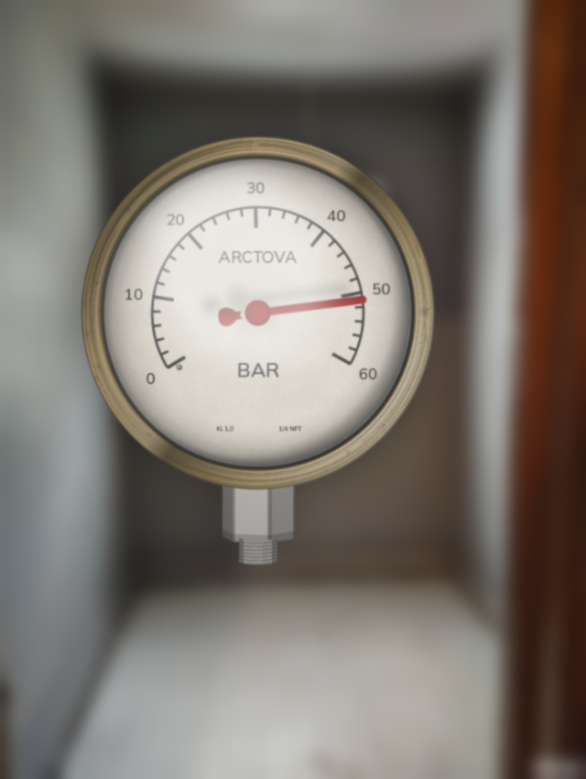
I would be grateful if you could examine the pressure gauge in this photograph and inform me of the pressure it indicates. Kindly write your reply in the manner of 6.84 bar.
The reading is 51 bar
